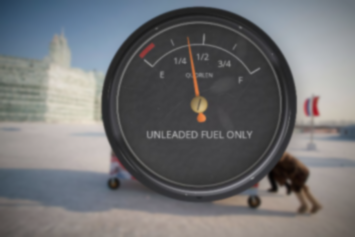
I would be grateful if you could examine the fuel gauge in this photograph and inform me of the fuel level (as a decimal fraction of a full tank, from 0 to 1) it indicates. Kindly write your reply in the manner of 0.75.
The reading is 0.375
